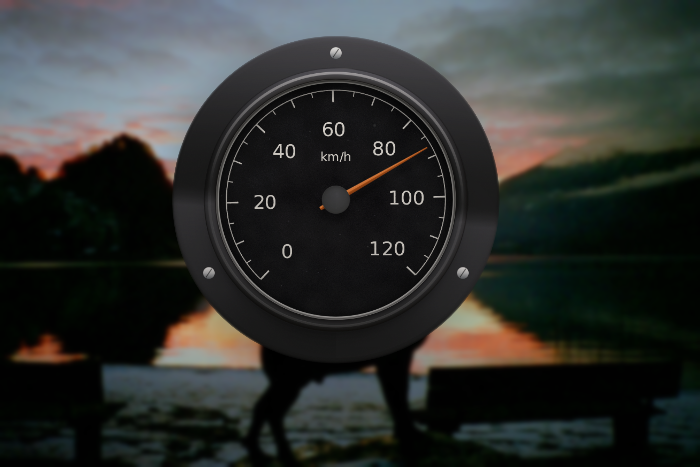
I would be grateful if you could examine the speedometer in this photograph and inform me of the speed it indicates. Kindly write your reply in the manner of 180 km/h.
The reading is 87.5 km/h
